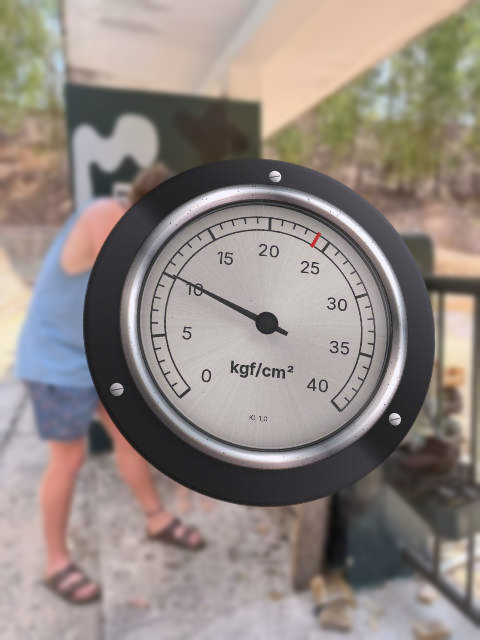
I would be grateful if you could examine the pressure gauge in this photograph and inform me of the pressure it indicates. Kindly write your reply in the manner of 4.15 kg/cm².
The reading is 10 kg/cm²
